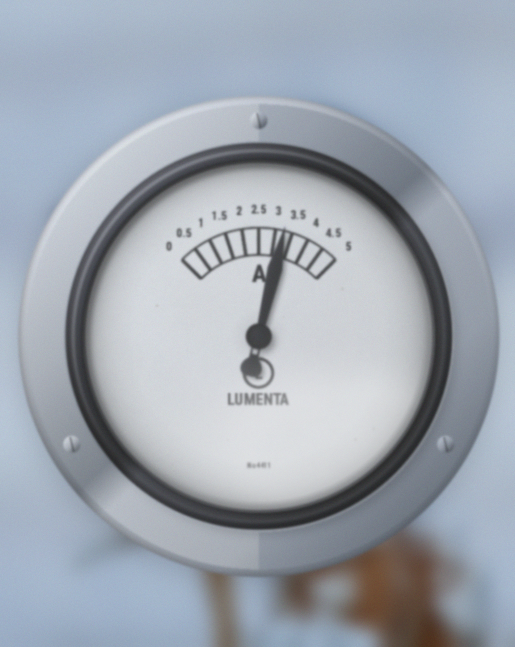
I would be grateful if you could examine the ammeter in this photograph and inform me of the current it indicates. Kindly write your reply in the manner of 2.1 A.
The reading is 3.25 A
